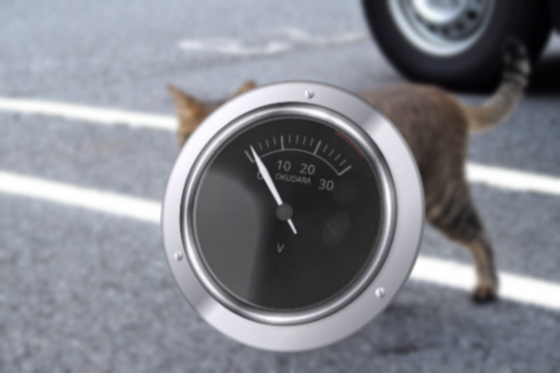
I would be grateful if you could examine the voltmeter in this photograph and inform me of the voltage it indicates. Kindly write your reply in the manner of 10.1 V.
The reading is 2 V
